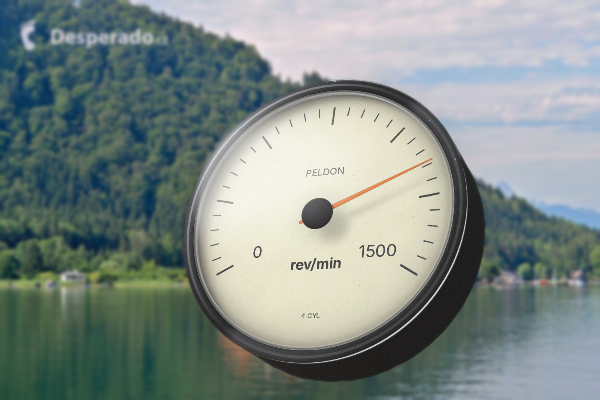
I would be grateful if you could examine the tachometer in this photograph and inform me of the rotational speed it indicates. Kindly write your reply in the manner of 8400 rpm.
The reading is 1150 rpm
